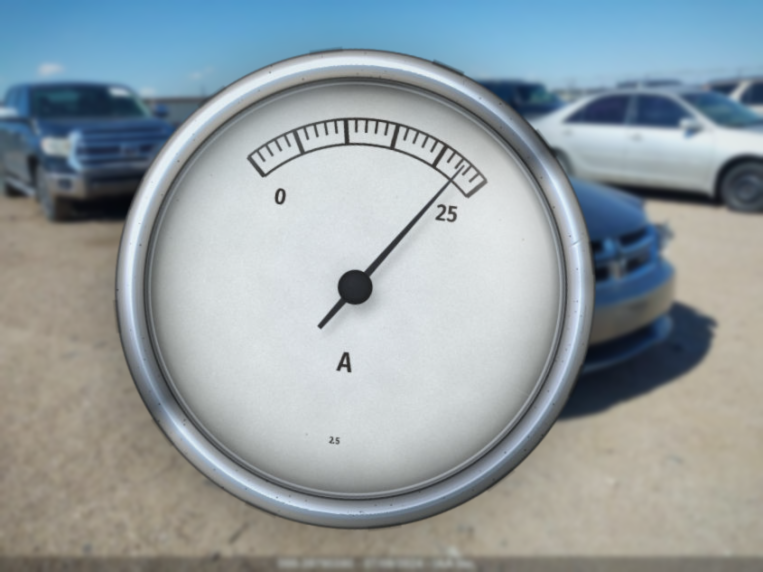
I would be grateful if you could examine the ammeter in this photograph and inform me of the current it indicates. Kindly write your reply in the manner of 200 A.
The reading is 22.5 A
